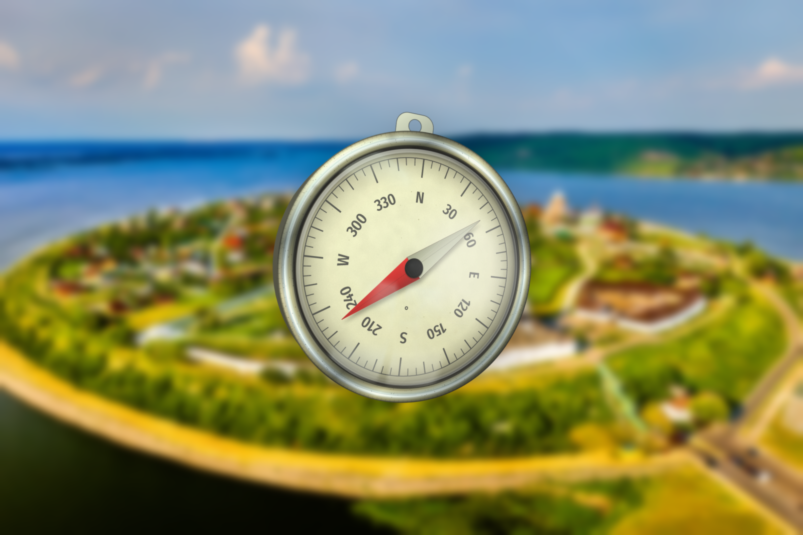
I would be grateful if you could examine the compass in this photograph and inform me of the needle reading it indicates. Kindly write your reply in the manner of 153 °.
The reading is 230 °
